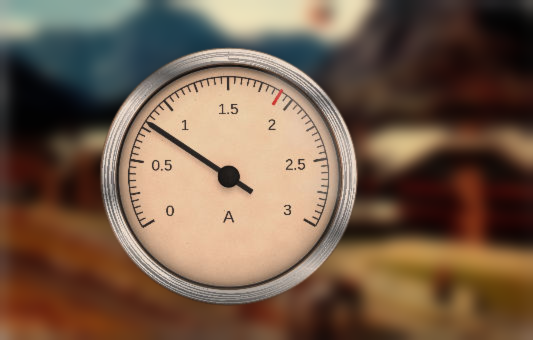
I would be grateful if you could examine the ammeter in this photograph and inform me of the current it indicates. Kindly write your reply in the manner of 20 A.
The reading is 0.8 A
